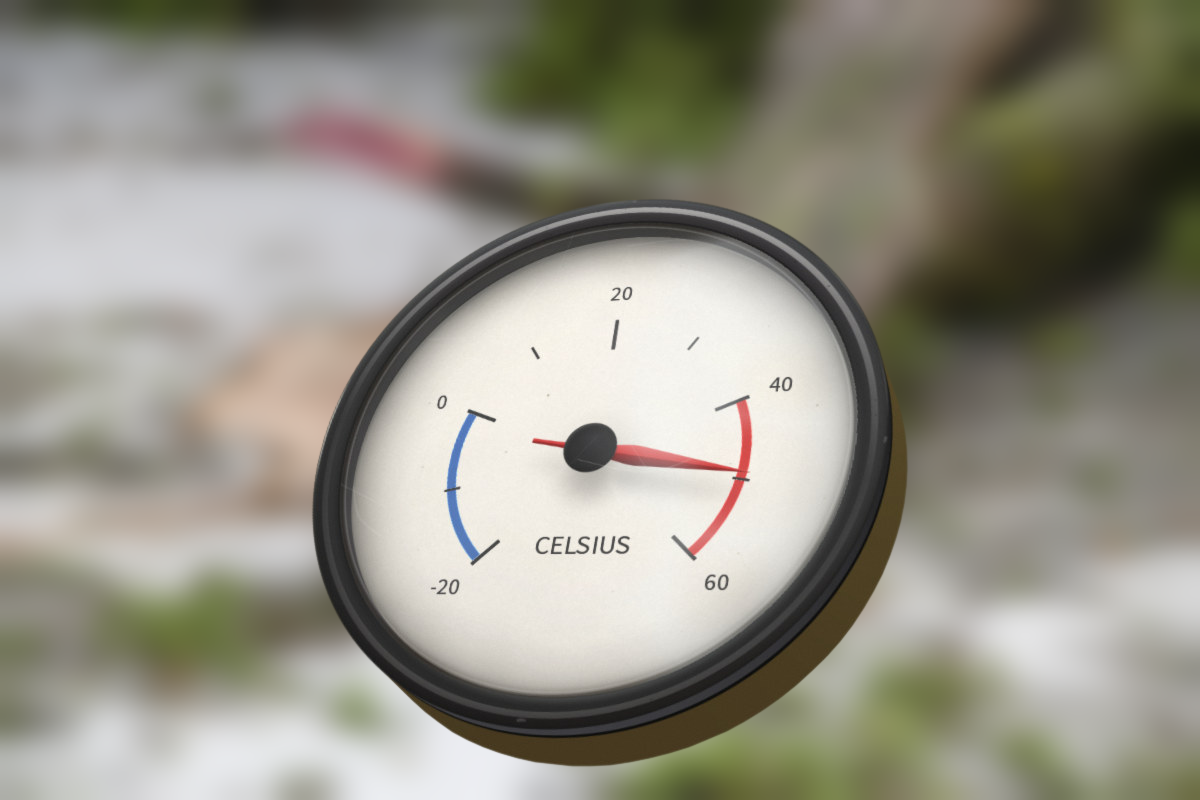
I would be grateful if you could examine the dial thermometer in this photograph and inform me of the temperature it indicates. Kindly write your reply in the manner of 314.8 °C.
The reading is 50 °C
